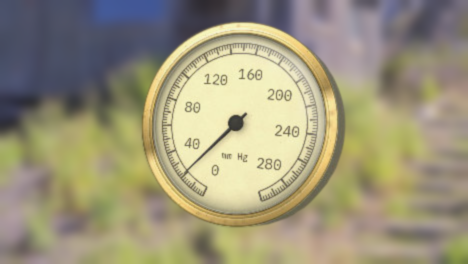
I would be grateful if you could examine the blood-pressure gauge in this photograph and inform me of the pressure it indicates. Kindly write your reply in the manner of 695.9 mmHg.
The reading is 20 mmHg
